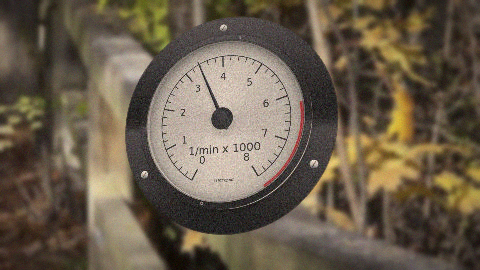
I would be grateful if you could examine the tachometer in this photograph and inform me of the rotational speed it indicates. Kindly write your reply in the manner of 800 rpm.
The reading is 3400 rpm
